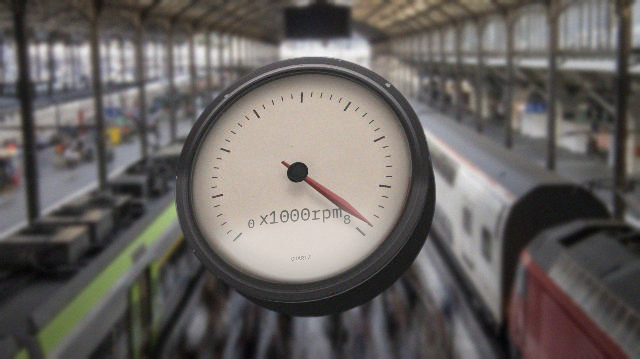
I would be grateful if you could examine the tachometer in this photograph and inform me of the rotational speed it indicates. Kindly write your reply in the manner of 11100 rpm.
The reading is 7800 rpm
